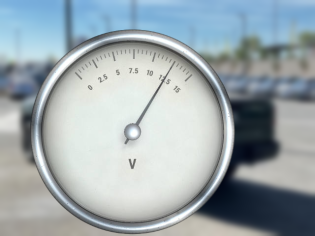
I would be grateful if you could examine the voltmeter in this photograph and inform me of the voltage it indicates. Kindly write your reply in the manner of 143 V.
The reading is 12.5 V
